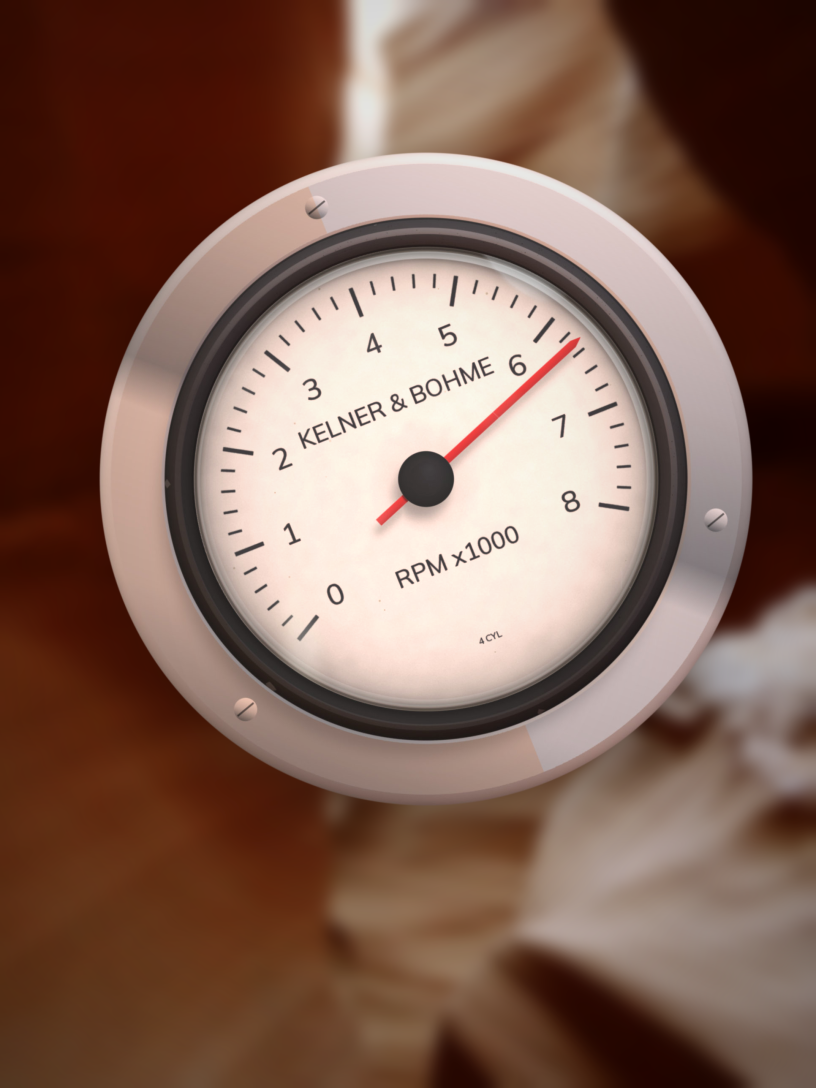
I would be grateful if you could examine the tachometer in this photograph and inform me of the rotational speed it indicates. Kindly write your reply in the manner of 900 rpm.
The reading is 6300 rpm
